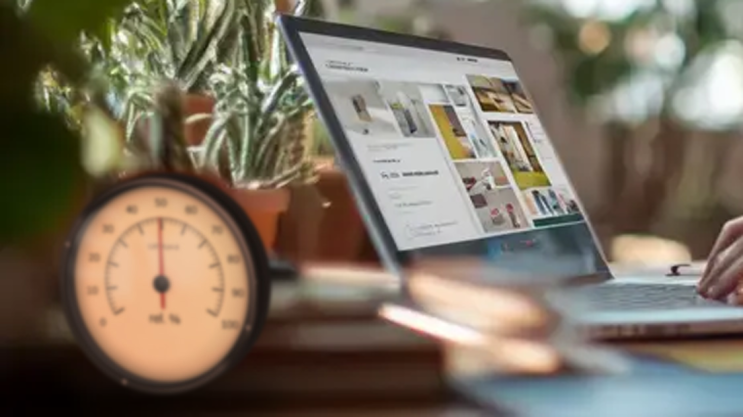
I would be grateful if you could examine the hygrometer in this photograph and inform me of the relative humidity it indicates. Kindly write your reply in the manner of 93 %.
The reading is 50 %
